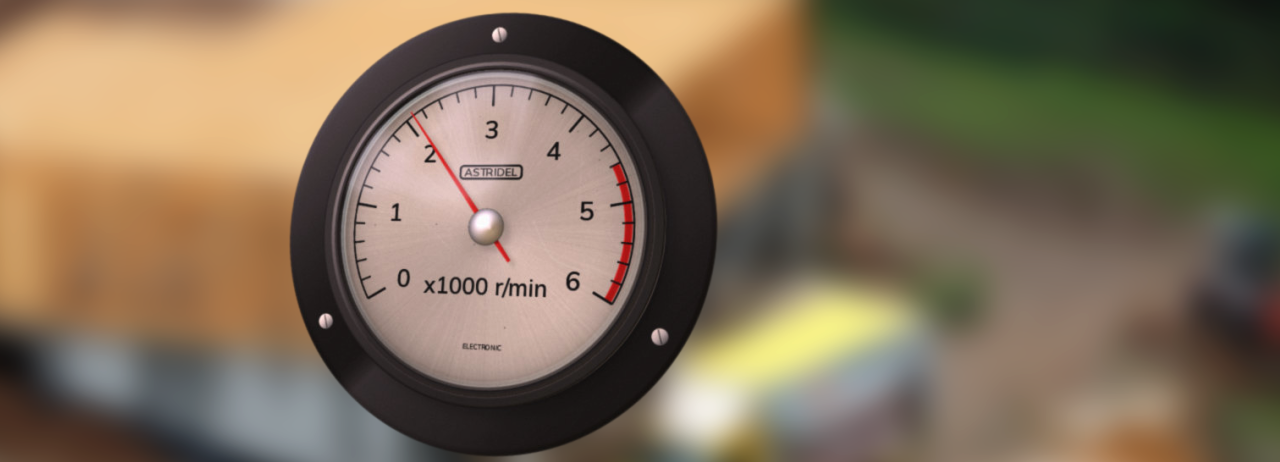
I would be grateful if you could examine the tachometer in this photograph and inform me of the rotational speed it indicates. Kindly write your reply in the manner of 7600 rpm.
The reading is 2100 rpm
